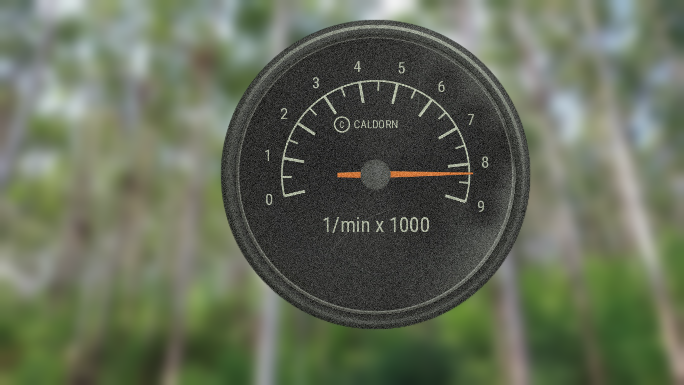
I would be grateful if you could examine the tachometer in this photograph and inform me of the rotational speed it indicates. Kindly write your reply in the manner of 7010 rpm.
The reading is 8250 rpm
